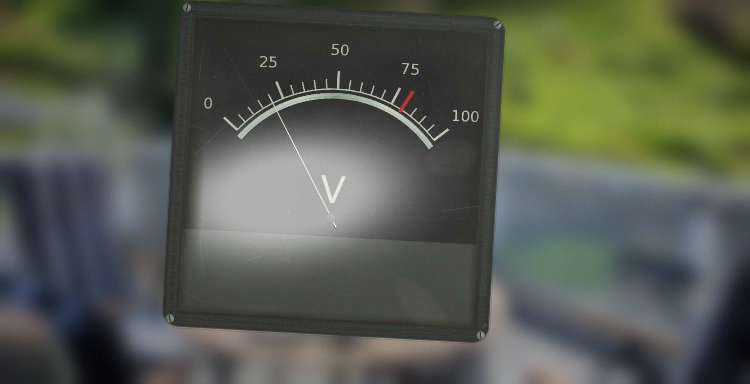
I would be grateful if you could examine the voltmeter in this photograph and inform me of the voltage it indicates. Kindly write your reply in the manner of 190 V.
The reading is 20 V
